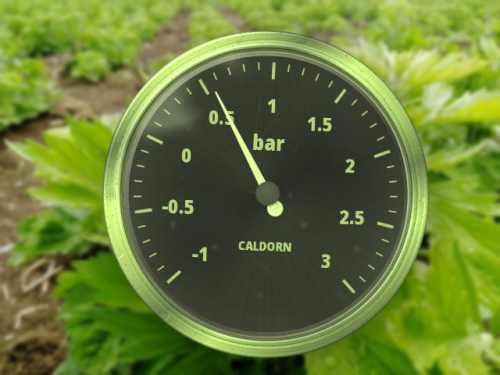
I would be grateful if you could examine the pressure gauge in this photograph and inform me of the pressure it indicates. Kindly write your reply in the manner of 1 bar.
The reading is 0.55 bar
